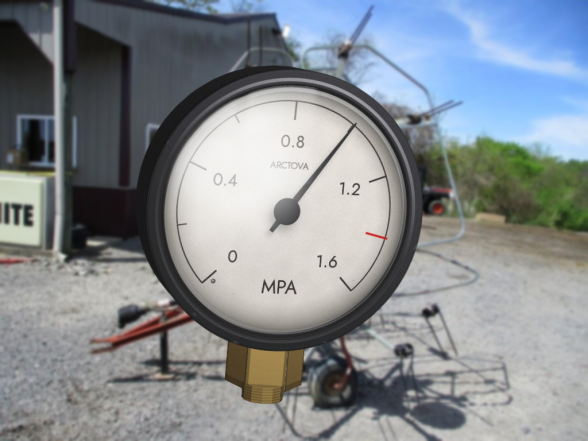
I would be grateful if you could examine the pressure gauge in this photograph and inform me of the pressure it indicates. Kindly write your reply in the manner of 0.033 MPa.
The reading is 1 MPa
